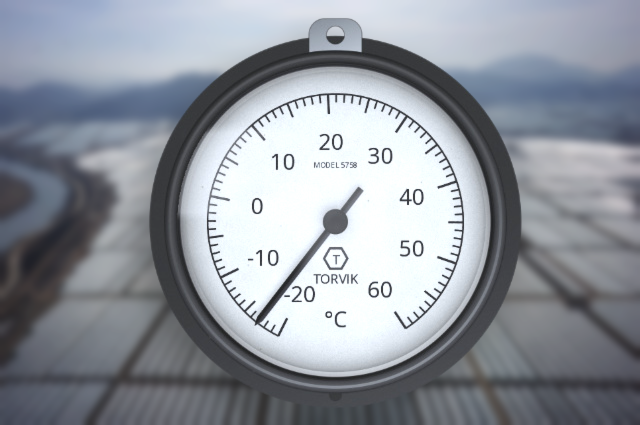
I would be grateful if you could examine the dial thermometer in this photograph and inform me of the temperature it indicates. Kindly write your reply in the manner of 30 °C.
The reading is -17 °C
